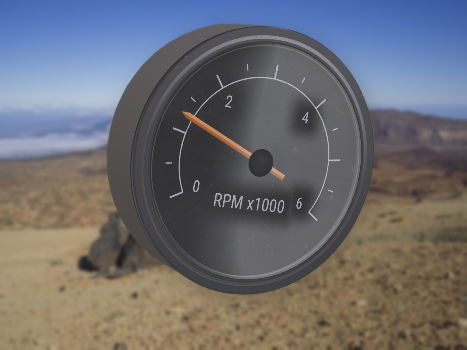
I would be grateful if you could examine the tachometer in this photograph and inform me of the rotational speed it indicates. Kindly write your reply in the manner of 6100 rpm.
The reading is 1250 rpm
